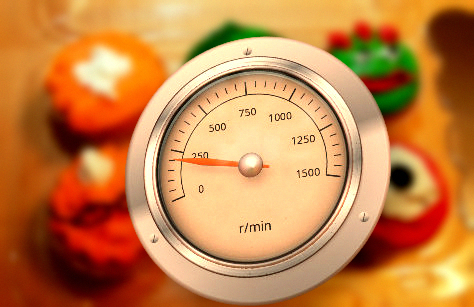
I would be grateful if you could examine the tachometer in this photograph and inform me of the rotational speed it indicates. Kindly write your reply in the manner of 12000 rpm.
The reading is 200 rpm
